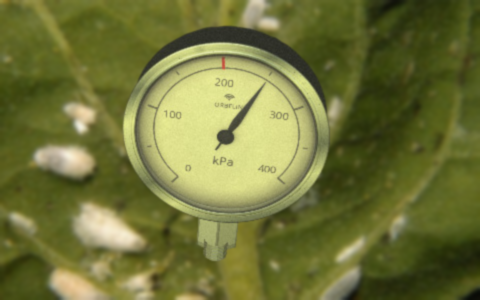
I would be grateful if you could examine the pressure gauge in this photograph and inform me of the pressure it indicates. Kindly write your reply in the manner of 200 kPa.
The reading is 250 kPa
